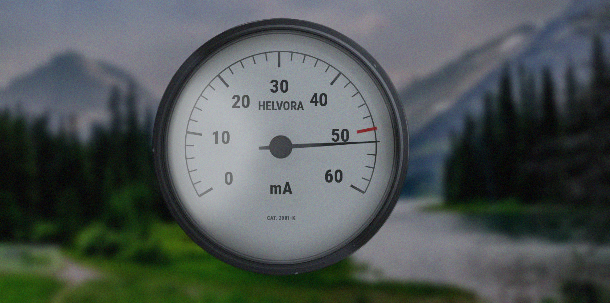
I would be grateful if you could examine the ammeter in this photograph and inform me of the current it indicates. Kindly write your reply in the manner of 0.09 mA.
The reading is 52 mA
